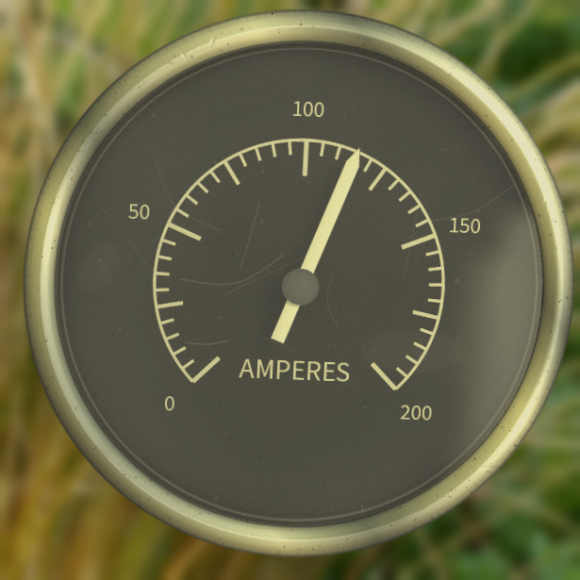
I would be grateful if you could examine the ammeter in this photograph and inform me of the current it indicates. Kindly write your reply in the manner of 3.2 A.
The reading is 115 A
